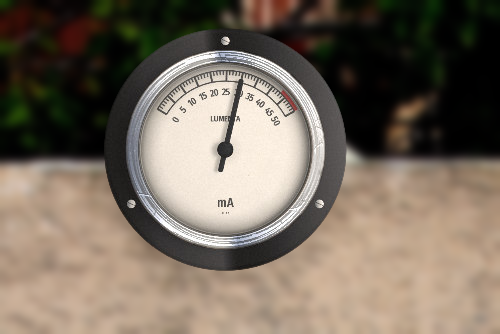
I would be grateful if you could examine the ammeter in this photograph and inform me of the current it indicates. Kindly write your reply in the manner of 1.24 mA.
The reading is 30 mA
